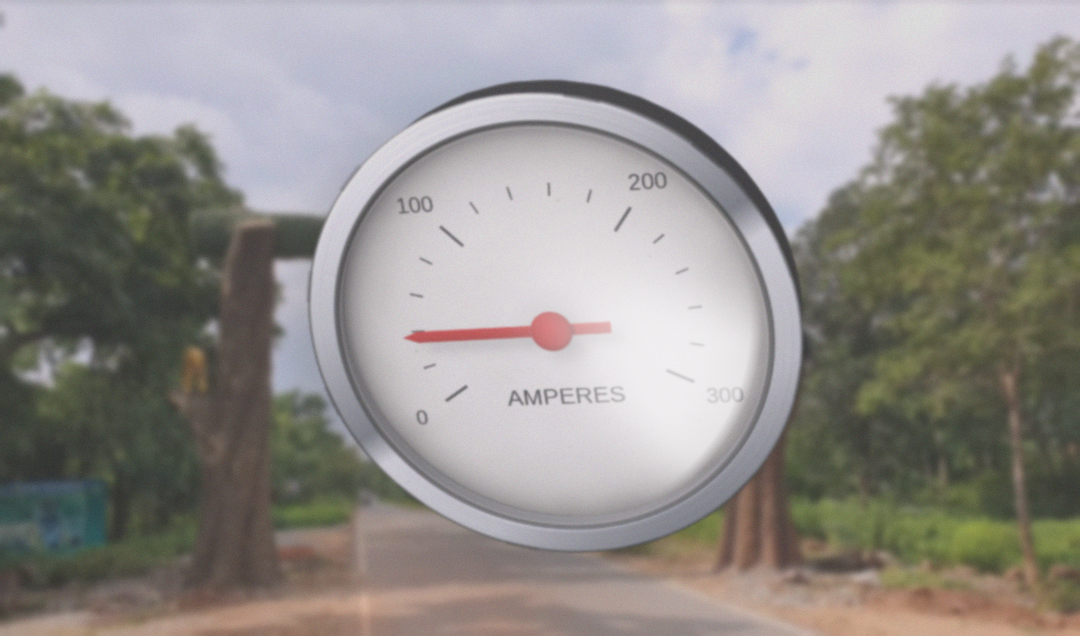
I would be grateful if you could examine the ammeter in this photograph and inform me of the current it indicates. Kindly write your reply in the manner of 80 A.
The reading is 40 A
